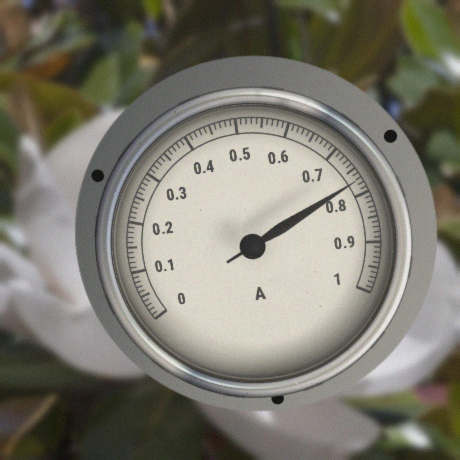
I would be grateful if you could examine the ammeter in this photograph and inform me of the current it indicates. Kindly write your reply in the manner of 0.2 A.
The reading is 0.77 A
